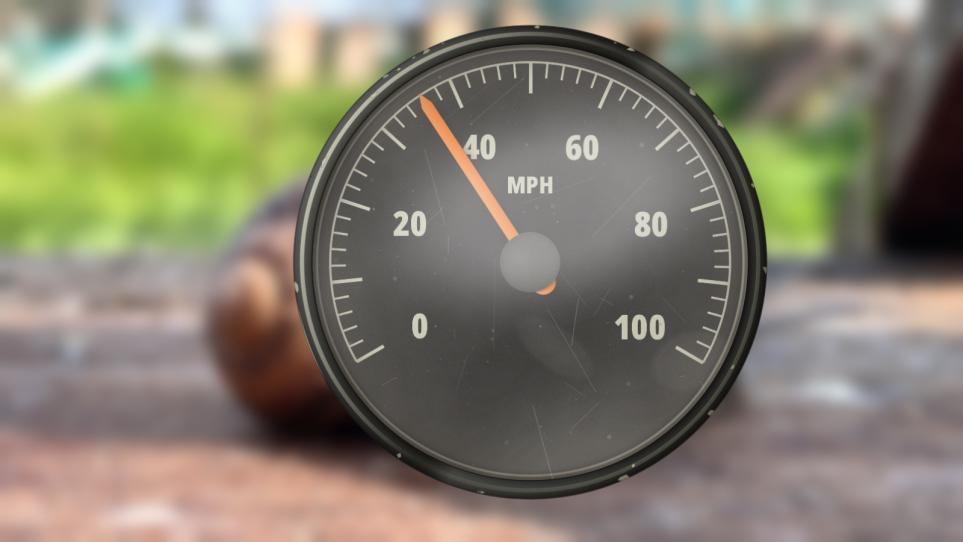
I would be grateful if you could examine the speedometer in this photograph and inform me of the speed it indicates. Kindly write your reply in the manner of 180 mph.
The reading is 36 mph
